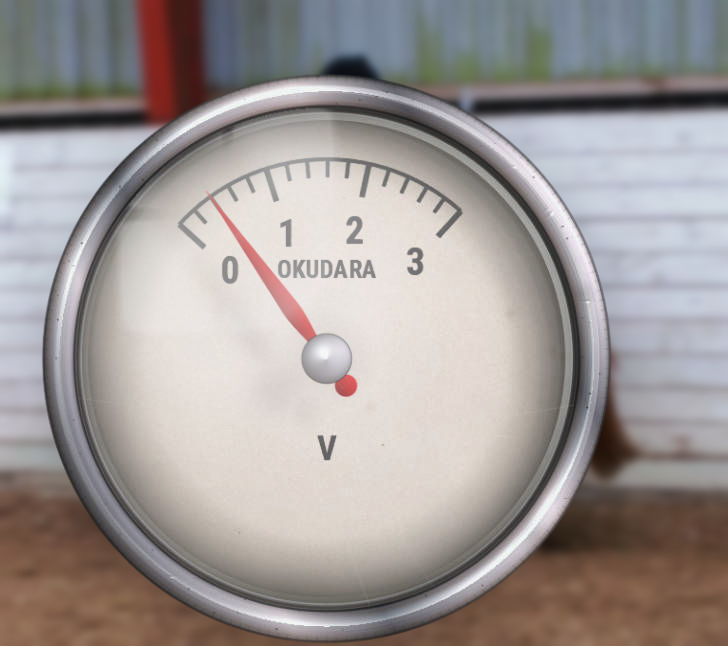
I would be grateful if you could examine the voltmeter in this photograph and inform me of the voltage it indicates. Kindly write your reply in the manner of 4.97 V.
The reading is 0.4 V
